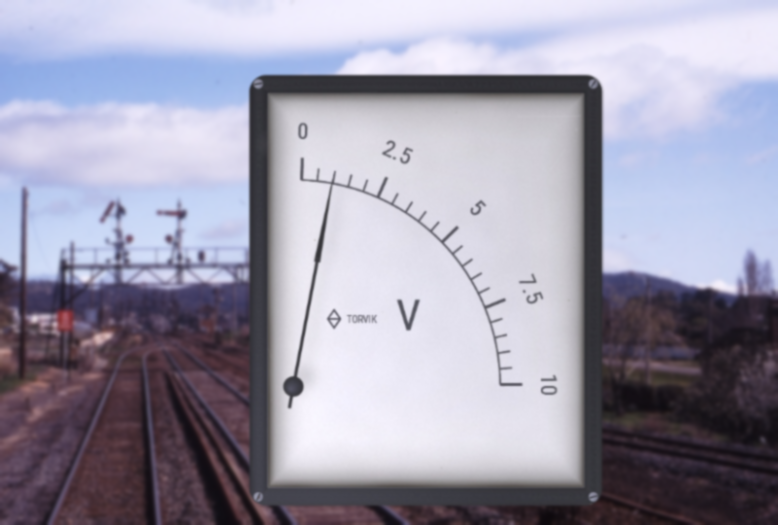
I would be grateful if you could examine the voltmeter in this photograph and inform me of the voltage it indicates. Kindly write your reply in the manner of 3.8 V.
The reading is 1 V
